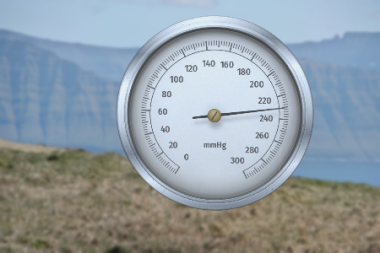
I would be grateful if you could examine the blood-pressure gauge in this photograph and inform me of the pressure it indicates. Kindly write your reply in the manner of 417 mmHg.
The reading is 230 mmHg
